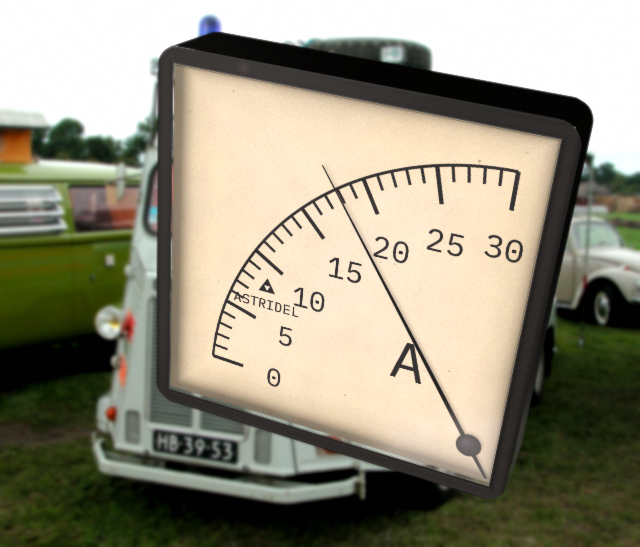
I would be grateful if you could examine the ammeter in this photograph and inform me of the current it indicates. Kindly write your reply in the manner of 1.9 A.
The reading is 18 A
